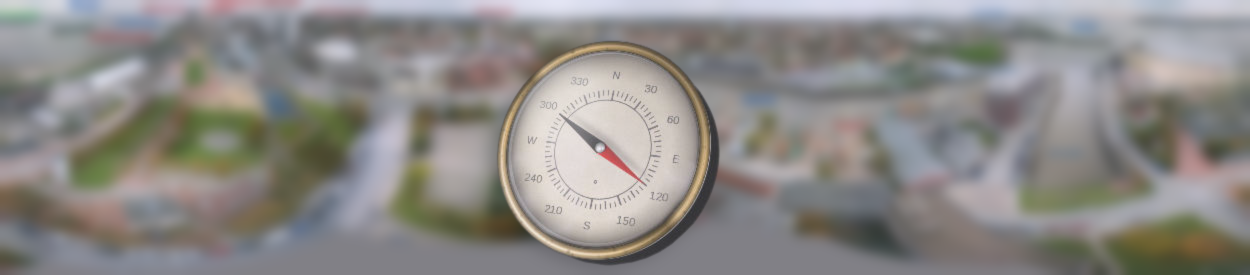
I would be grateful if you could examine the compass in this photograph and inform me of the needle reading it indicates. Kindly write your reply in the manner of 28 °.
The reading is 120 °
